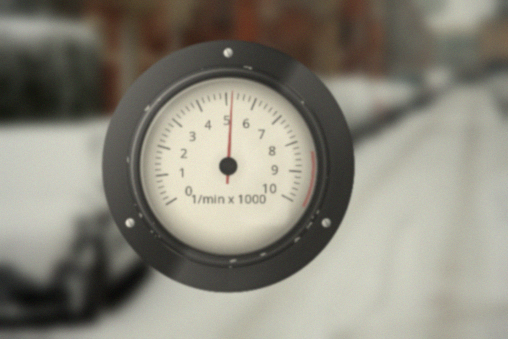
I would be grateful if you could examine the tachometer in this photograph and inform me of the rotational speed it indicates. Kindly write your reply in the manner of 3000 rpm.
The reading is 5200 rpm
